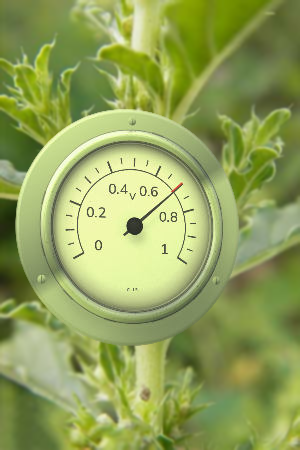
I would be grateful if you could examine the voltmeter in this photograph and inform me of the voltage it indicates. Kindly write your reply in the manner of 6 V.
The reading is 0.7 V
